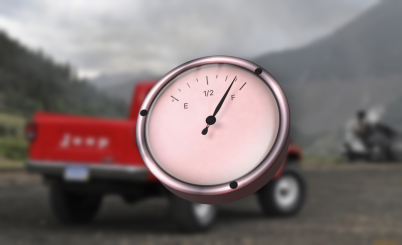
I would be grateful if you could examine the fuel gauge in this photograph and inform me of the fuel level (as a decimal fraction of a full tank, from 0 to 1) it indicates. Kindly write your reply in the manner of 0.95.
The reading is 0.875
